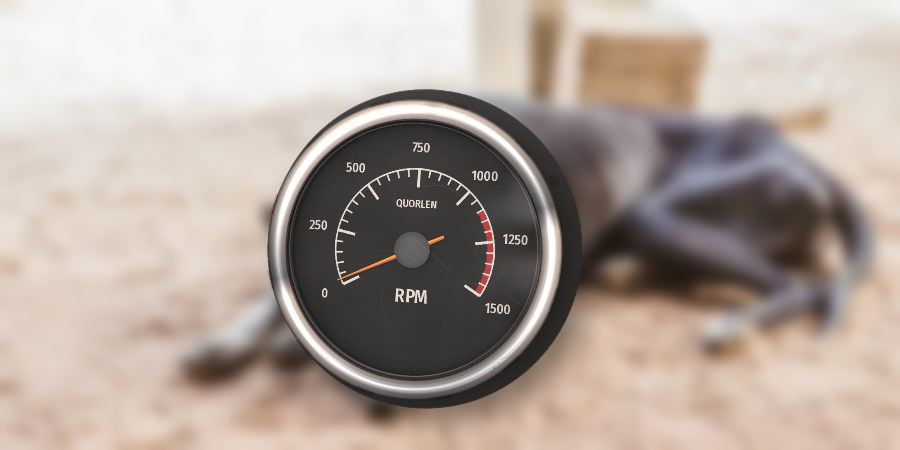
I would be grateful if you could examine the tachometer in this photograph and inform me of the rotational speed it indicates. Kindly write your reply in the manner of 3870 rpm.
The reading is 25 rpm
